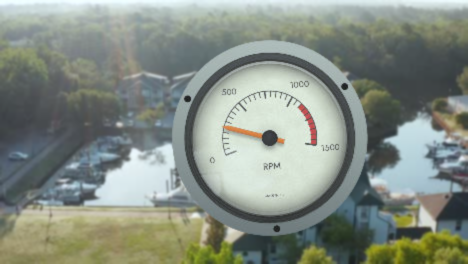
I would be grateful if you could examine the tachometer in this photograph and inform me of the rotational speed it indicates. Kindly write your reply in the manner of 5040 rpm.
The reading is 250 rpm
